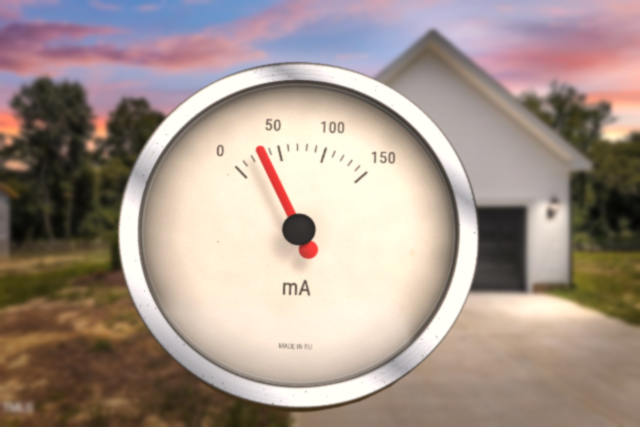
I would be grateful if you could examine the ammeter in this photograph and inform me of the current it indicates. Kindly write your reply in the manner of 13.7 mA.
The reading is 30 mA
